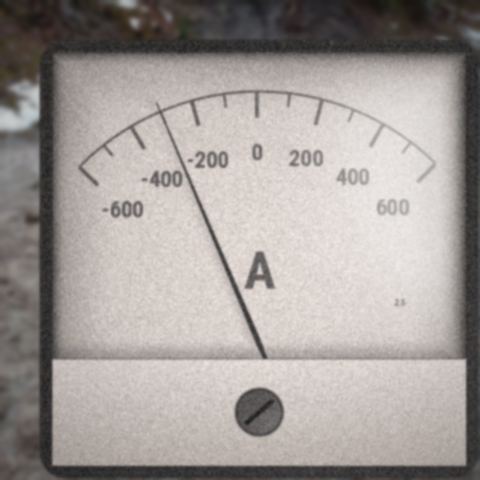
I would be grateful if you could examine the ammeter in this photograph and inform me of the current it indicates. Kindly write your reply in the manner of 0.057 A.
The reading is -300 A
